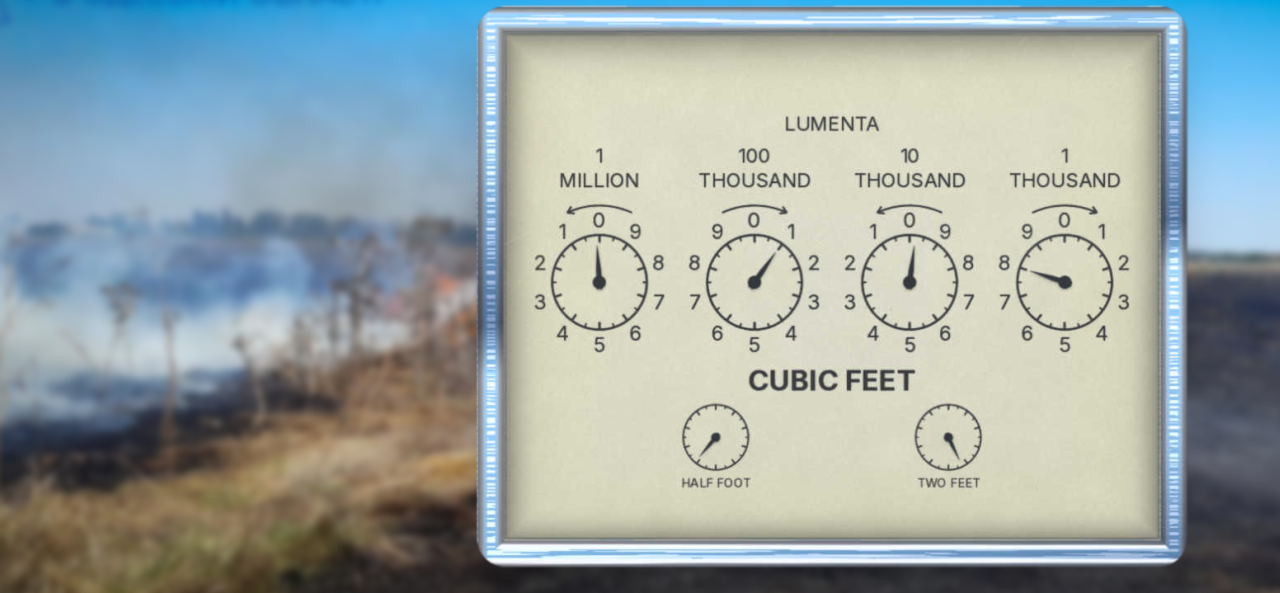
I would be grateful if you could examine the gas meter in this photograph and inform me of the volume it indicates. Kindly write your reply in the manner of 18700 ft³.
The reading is 9800 ft³
